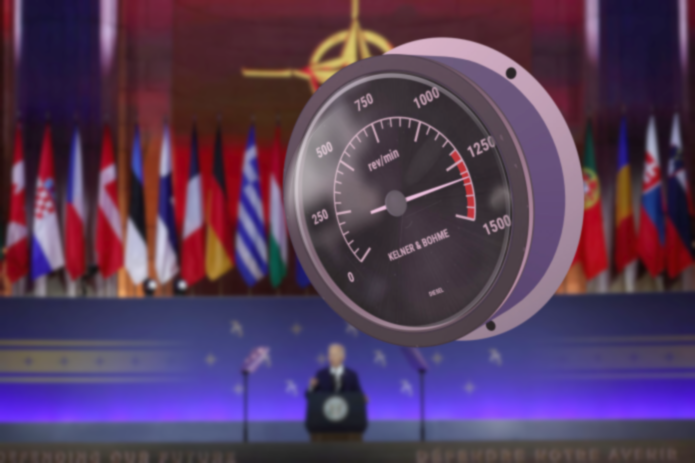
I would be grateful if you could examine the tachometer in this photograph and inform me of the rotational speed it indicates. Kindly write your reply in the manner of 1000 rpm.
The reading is 1325 rpm
